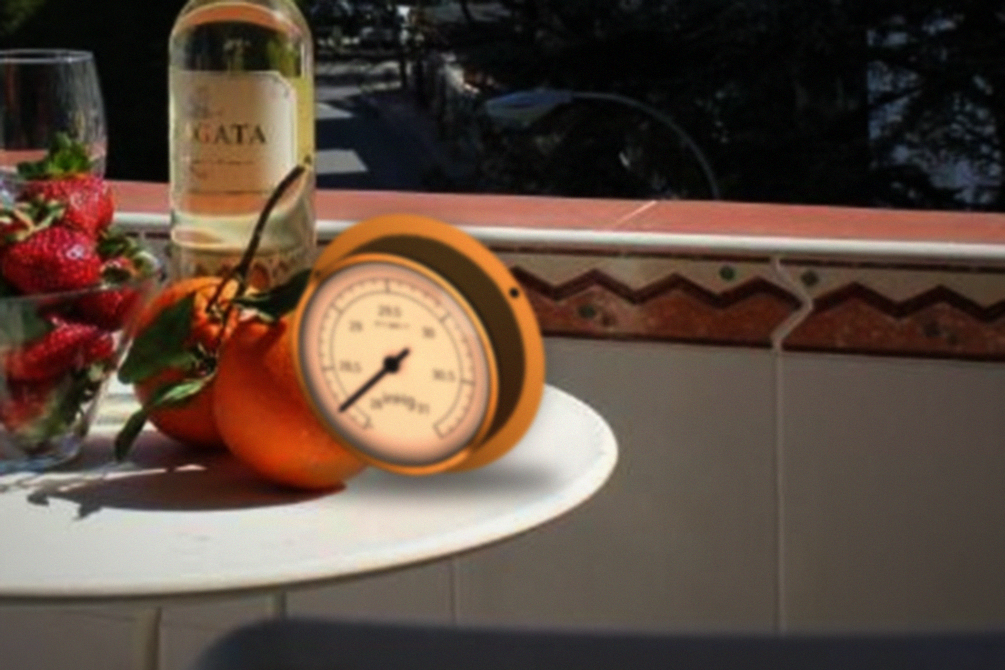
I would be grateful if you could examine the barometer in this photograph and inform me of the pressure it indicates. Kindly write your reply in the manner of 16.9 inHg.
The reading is 28.2 inHg
